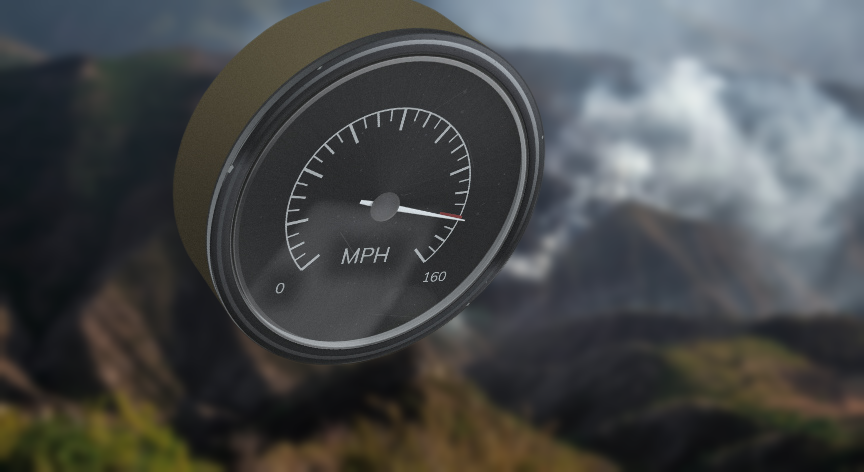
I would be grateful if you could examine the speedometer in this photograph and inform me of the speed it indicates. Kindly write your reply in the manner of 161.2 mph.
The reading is 140 mph
